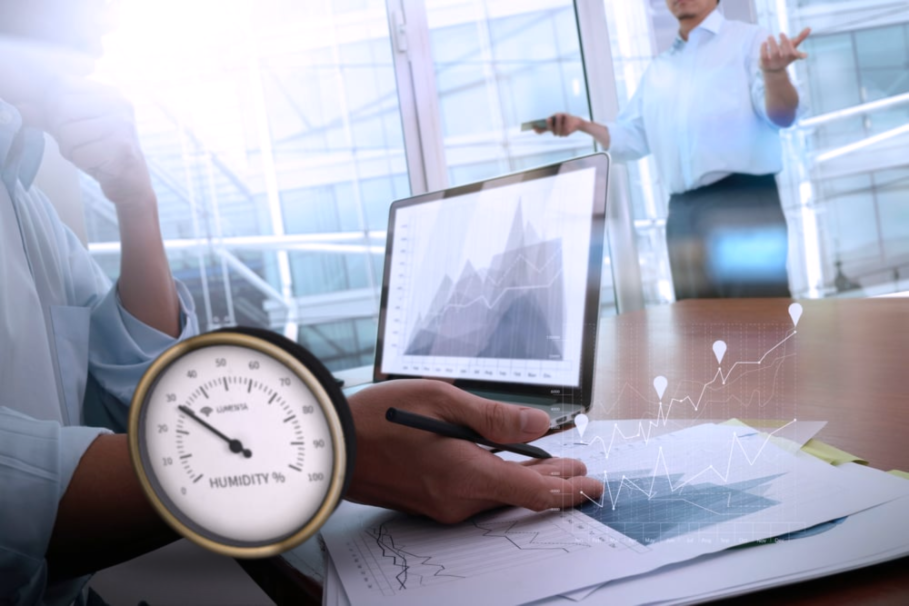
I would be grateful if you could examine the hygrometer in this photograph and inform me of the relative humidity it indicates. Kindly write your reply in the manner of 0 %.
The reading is 30 %
